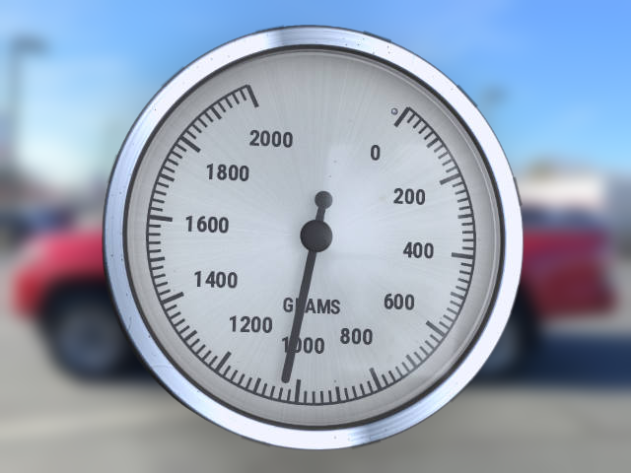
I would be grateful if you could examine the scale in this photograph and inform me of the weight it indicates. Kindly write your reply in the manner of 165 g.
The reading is 1040 g
